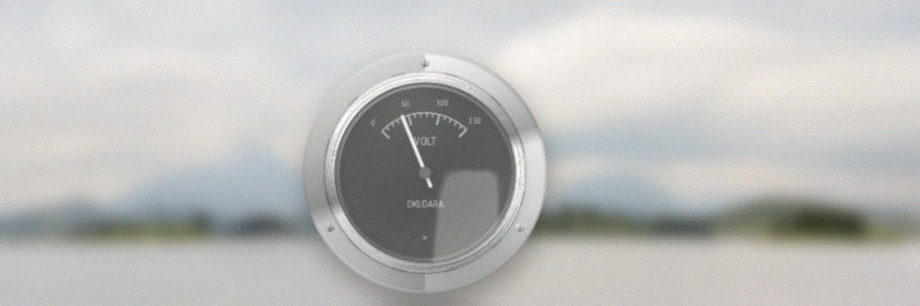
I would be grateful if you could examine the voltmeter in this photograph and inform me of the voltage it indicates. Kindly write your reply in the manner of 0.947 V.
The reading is 40 V
